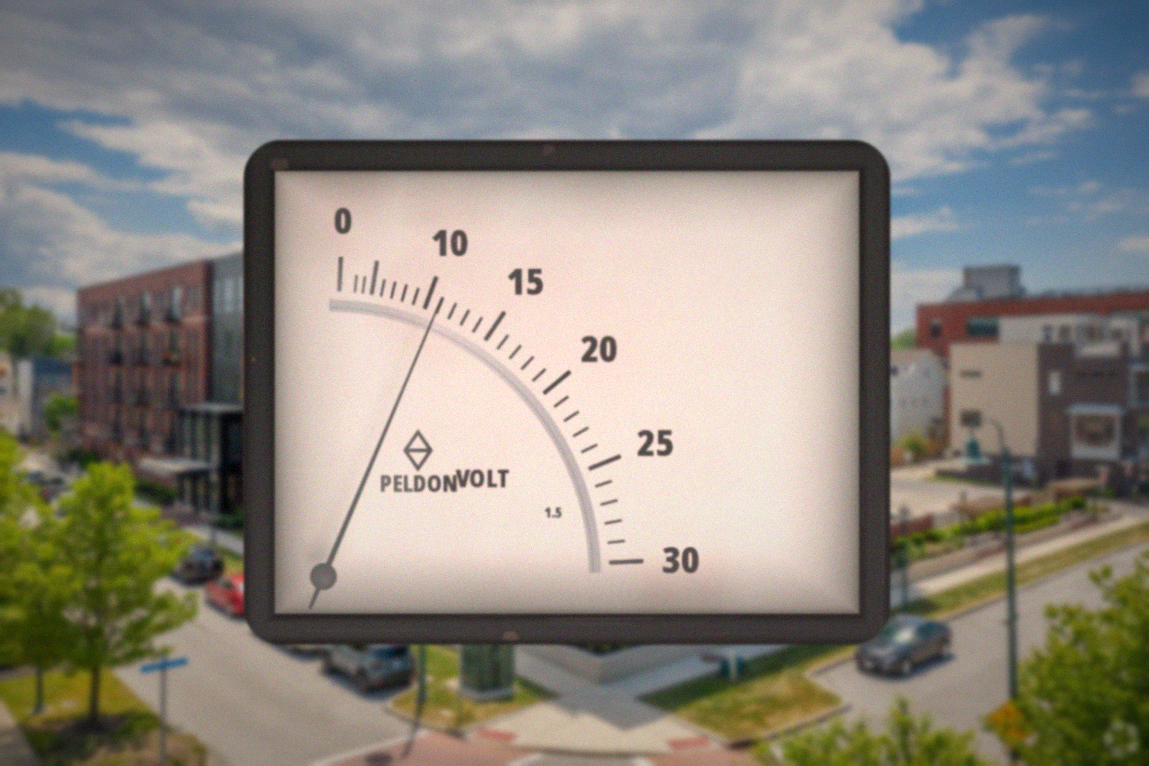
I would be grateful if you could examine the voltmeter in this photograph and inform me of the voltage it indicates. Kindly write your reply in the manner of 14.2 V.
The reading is 11 V
